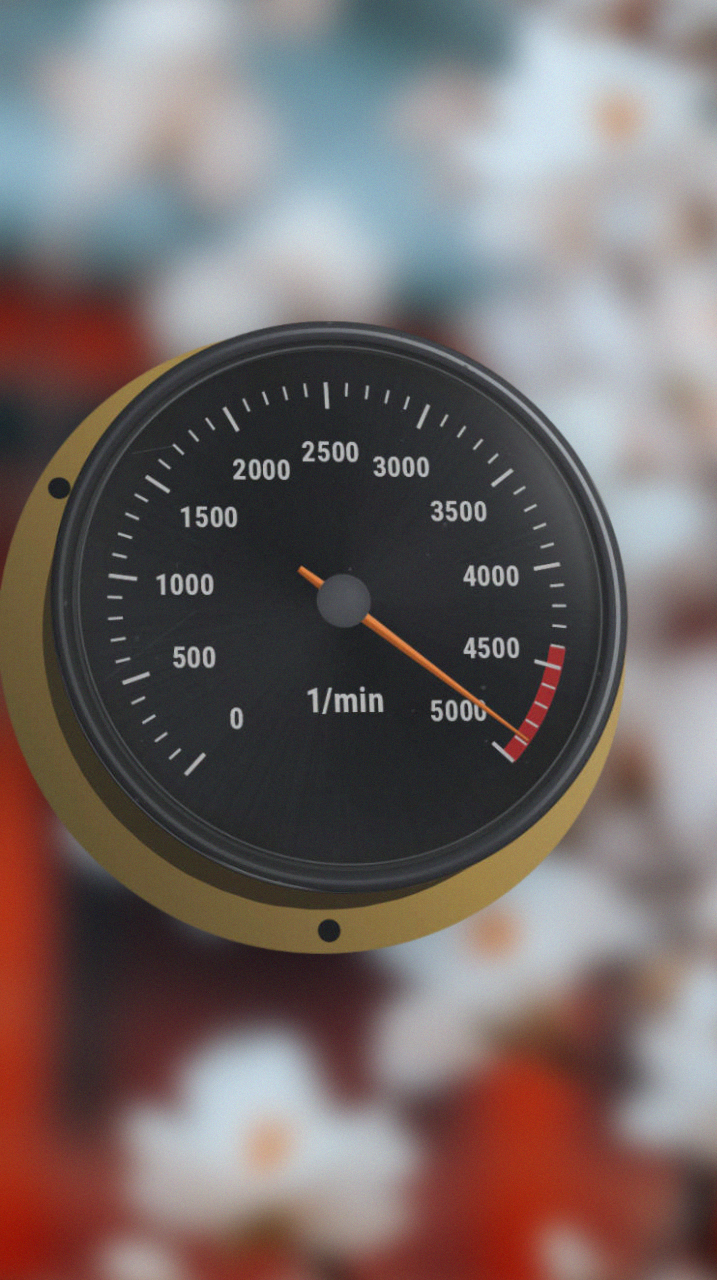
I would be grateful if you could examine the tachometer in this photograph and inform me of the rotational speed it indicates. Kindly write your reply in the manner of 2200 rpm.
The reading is 4900 rpm
